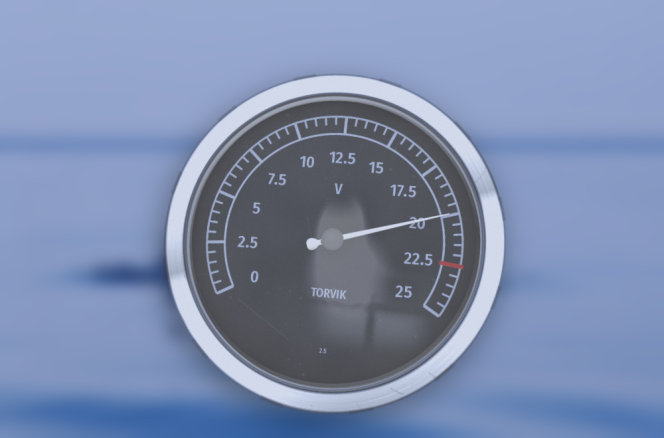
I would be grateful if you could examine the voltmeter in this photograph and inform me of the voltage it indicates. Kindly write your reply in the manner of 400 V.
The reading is 20 V
